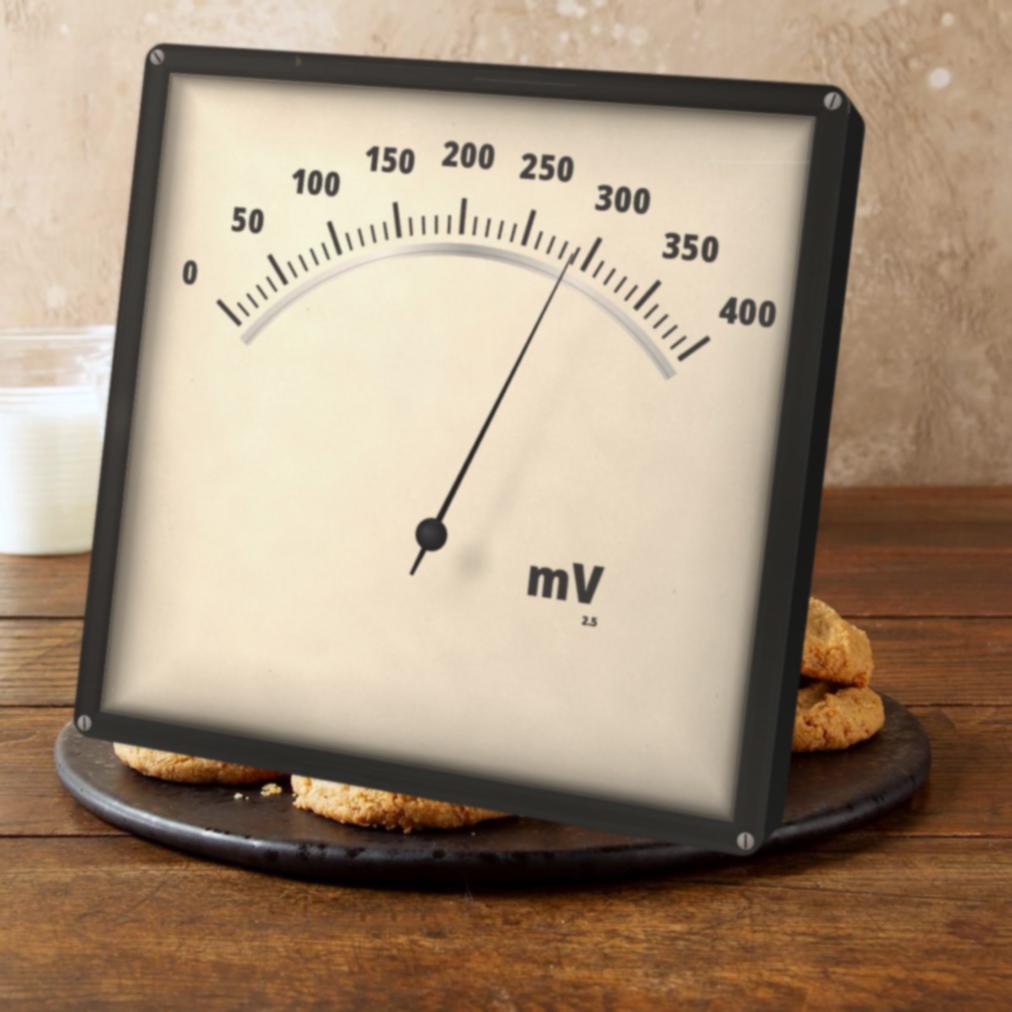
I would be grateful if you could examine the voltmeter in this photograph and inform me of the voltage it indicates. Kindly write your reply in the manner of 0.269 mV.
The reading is 290 mV
